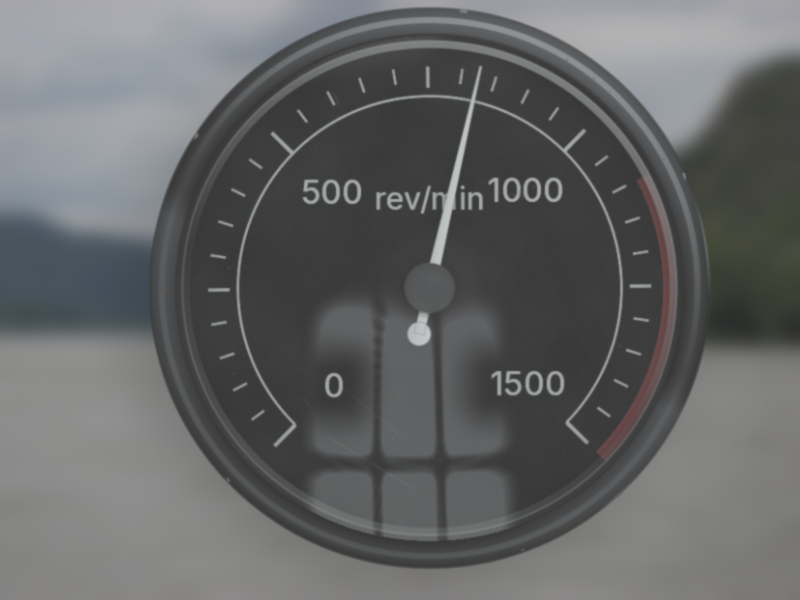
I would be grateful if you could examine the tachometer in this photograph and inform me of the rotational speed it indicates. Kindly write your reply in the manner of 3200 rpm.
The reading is 825 rpm
